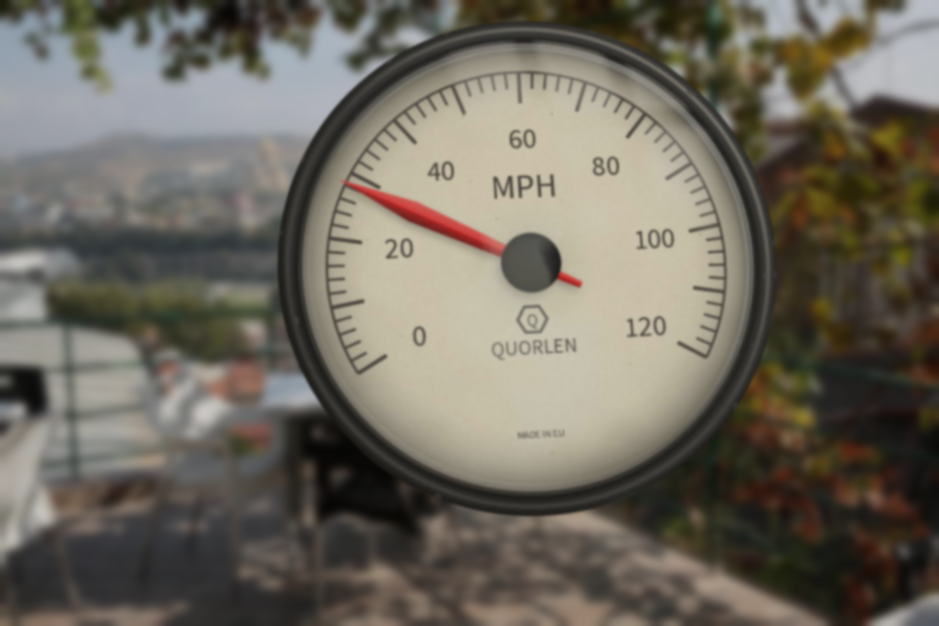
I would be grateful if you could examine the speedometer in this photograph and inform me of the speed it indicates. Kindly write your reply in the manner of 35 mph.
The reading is 28 mph
